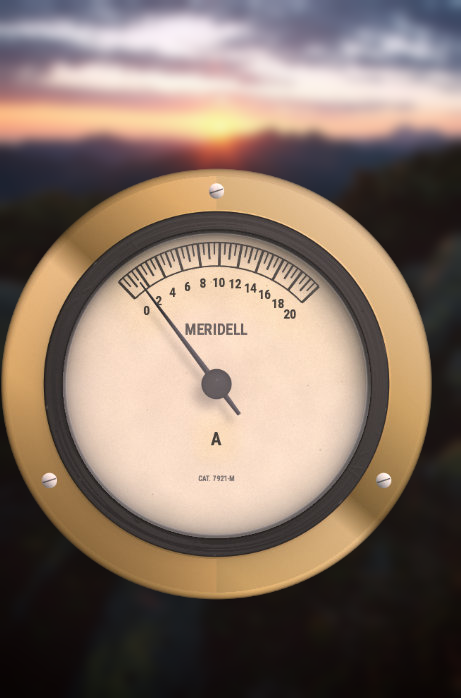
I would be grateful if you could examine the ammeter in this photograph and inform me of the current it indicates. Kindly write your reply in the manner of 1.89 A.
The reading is 1.5 A
